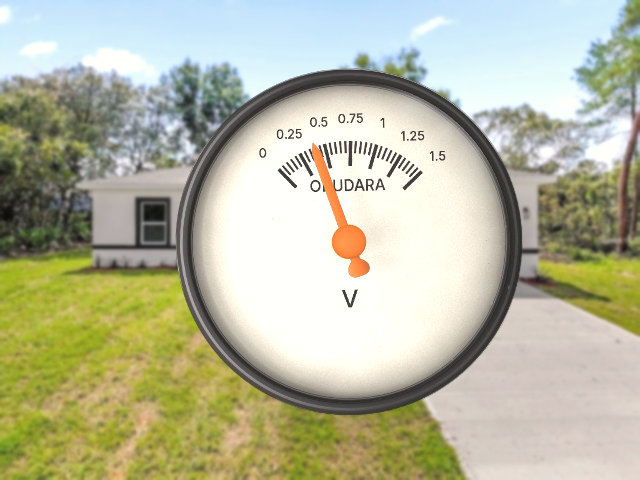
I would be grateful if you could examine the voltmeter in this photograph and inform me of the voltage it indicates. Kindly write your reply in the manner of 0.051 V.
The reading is 0.4 V
